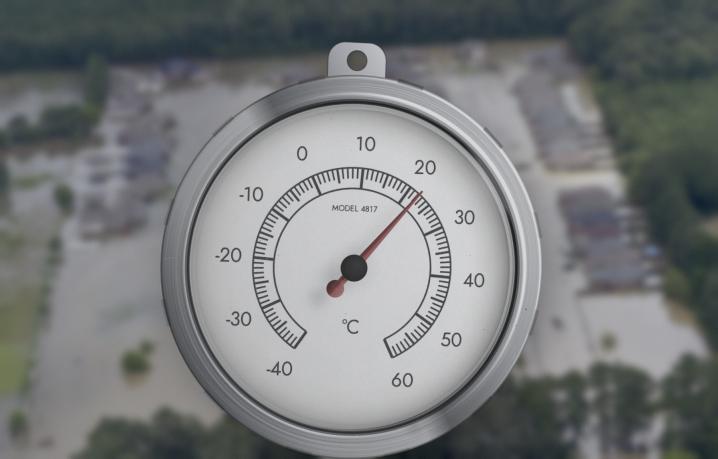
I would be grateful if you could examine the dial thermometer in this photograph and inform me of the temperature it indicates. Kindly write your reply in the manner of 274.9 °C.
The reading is 22 °C
